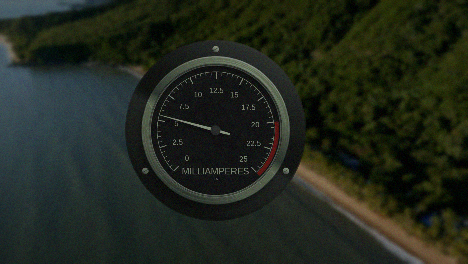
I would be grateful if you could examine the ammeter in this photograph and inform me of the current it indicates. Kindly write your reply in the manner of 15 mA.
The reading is 5.5 mA
